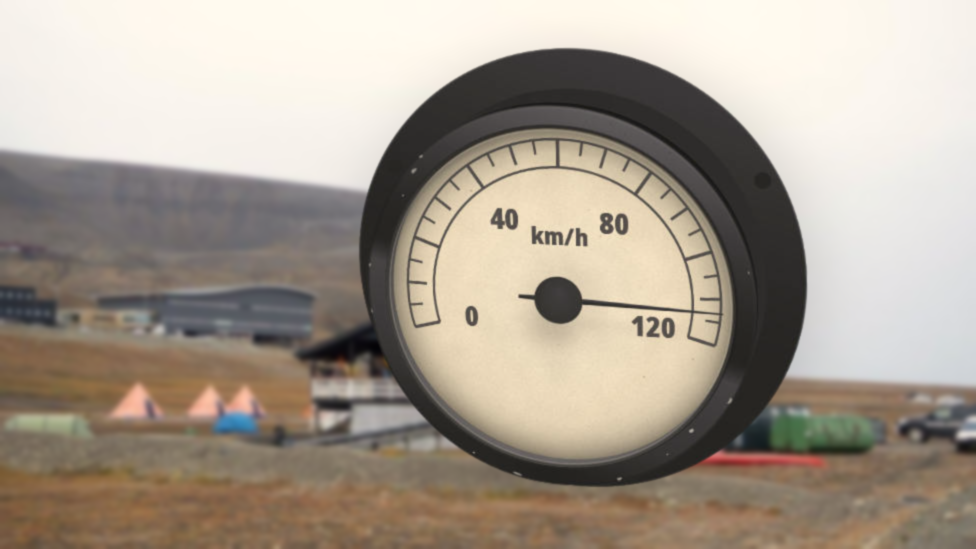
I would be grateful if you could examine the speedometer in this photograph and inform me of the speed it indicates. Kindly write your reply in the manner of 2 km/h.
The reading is 112.5 km/h
